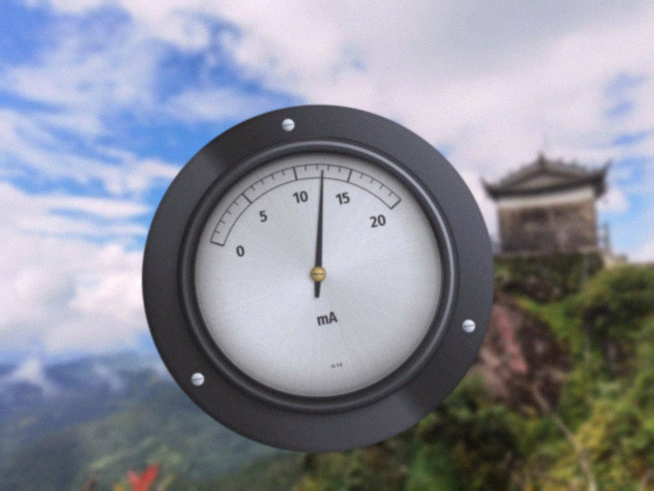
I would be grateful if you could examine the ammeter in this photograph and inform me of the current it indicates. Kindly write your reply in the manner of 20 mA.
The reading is 12.5 mA
